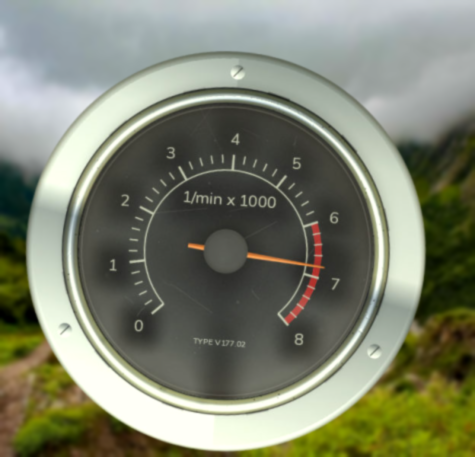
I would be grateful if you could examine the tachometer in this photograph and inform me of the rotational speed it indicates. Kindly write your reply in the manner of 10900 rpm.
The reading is 6800 rpm
